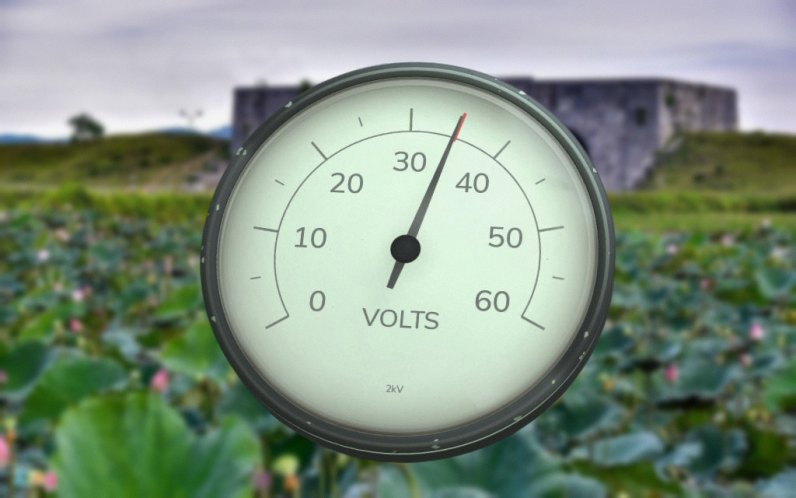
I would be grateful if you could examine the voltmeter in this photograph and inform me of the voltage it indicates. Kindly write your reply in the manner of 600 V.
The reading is 35 V
